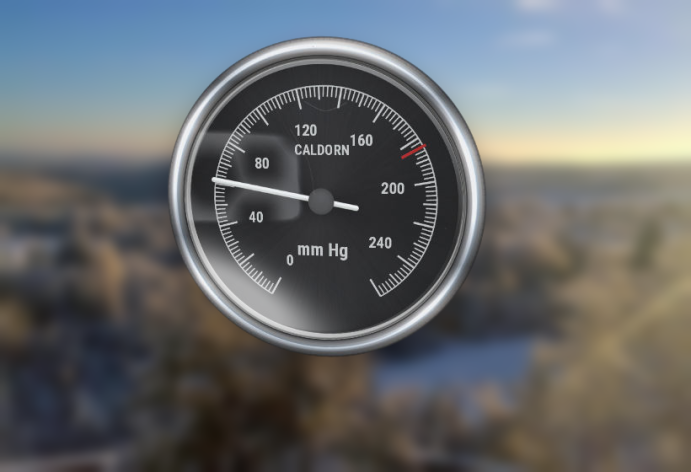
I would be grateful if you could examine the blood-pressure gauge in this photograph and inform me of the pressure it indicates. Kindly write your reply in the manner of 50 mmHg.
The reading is 62 mmHg
